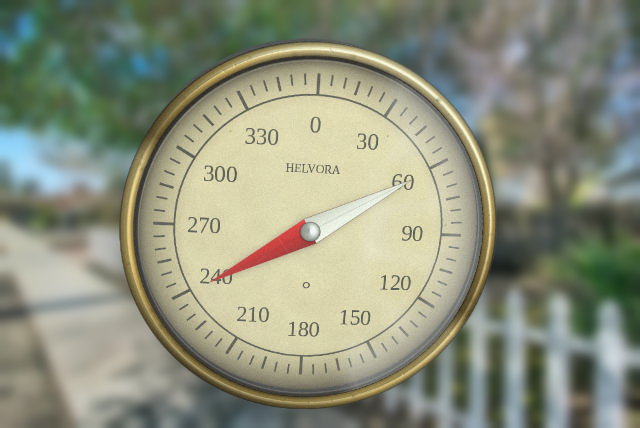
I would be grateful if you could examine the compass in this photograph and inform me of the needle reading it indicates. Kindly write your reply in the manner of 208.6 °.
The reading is 240 °
